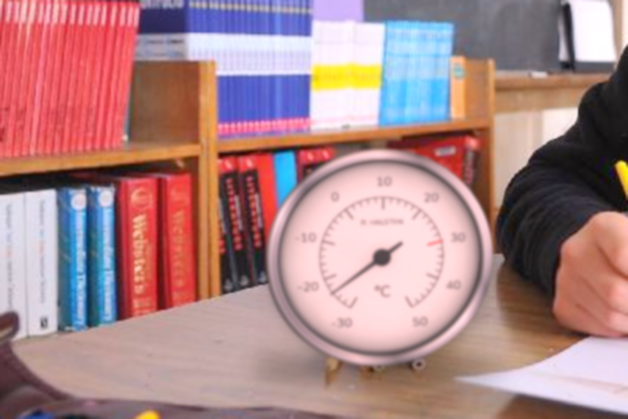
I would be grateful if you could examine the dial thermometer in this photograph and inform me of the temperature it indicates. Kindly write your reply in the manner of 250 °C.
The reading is -24 °C
